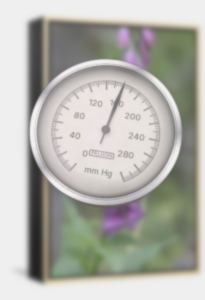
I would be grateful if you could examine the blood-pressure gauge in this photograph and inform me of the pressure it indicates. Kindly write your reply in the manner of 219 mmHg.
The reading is 160 mmHg
